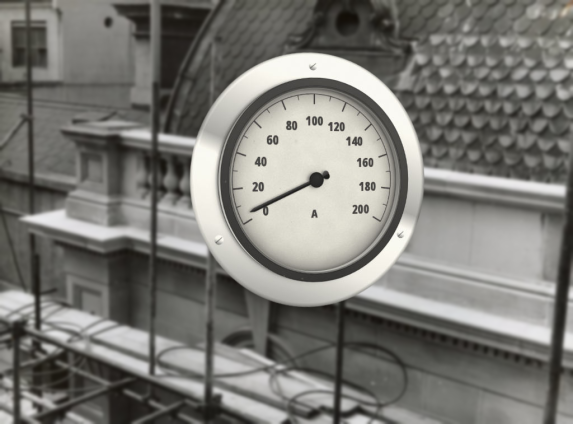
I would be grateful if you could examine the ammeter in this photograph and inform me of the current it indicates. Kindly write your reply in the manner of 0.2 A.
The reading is 5 A
